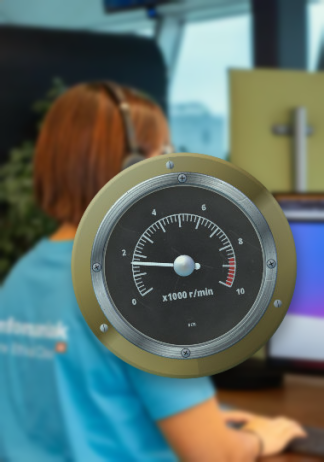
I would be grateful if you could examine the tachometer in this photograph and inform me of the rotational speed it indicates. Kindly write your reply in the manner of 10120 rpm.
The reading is 1600 rpm
